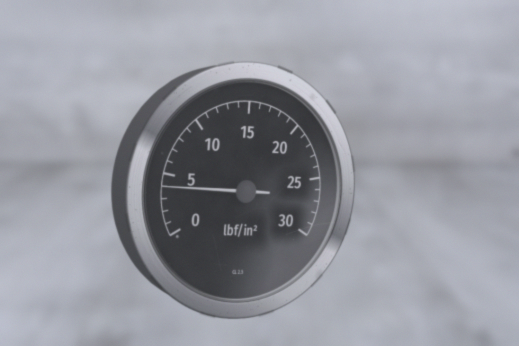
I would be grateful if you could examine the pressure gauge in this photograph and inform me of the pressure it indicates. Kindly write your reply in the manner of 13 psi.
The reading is 4 psi
